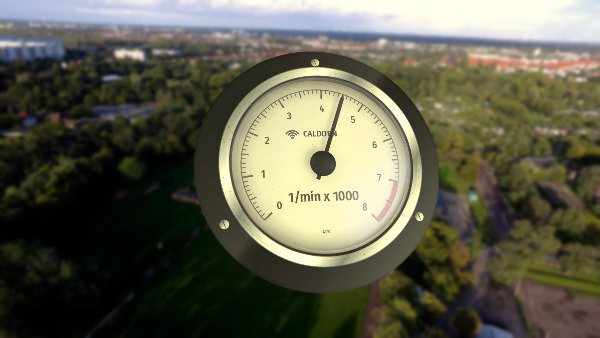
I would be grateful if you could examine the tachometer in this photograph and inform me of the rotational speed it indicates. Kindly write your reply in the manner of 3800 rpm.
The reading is 4500 rpm
